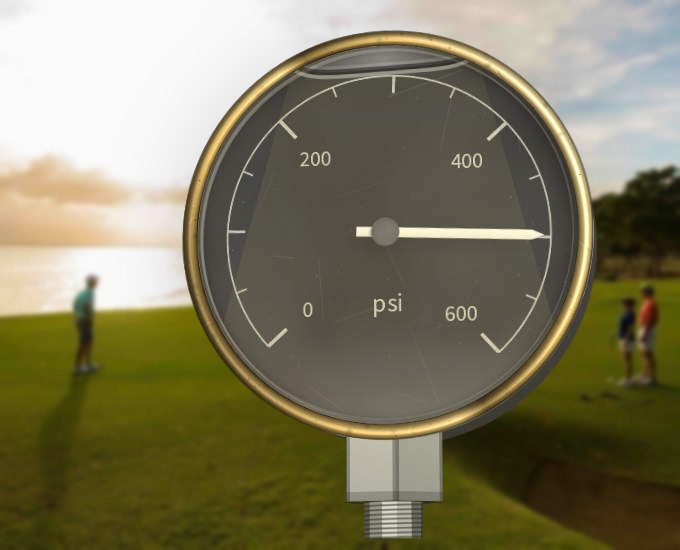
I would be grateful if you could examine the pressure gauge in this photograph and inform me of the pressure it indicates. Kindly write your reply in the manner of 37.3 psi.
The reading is 500 psi
